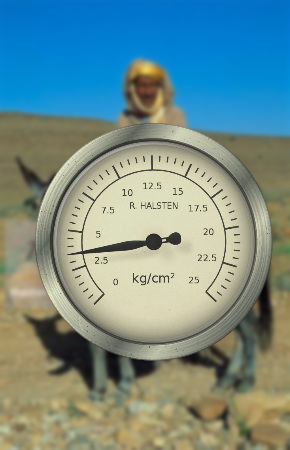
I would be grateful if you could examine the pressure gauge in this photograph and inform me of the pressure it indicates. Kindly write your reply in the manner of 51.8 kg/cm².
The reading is 3.5 kg/cm²
